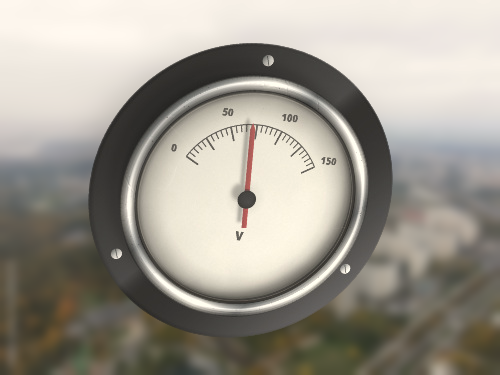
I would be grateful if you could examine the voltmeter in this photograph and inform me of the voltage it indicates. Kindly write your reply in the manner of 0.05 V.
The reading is 70 V
